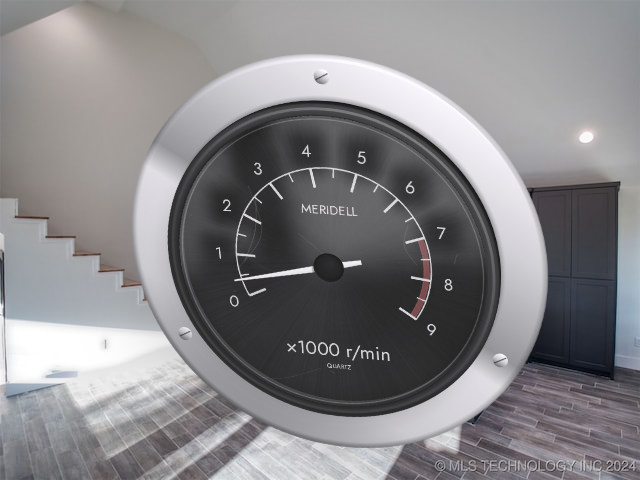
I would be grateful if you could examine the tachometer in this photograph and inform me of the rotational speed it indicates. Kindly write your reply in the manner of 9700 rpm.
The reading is 500 rpm
